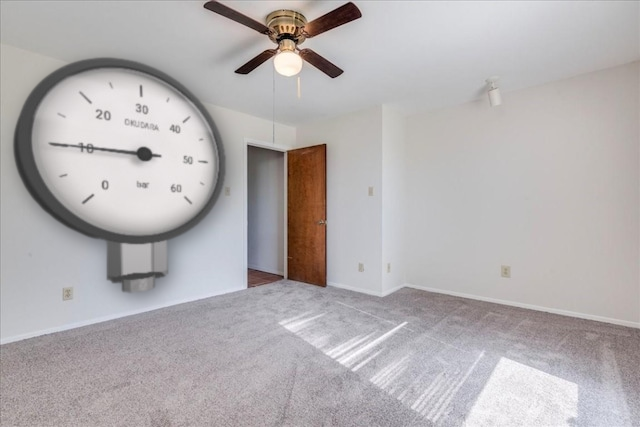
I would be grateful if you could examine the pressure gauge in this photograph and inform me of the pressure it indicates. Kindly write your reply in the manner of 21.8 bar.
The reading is 10 bar
